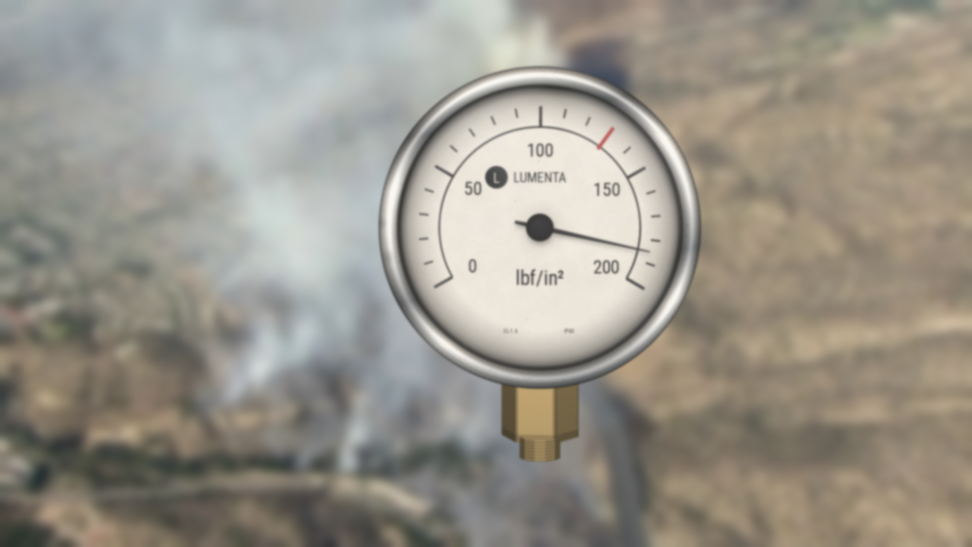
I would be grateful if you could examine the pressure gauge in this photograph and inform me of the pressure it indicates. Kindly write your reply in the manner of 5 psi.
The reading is 185 psi
